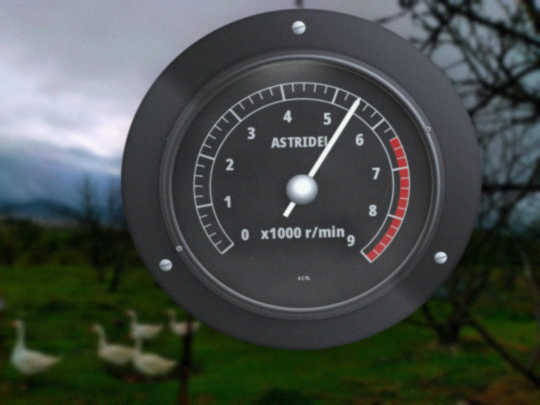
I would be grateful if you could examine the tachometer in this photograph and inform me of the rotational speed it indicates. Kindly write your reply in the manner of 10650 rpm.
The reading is 5400 rpm
